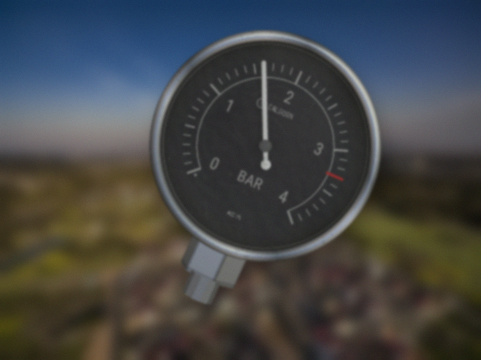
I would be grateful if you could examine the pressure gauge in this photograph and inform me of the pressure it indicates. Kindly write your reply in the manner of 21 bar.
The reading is 1.6 bar
